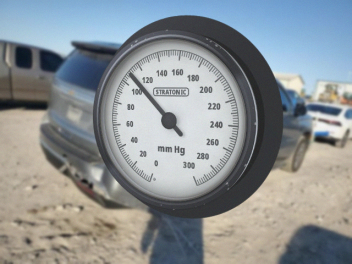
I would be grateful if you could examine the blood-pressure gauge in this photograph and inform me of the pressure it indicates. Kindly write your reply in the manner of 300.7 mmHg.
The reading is 110 mmHg
